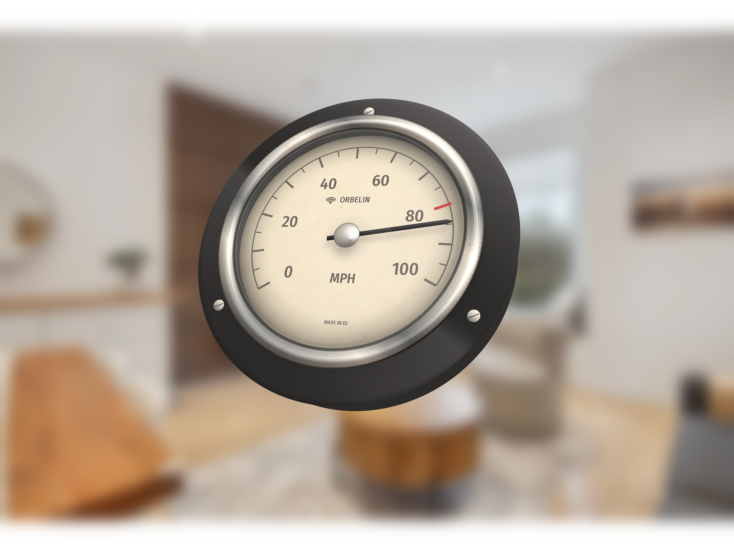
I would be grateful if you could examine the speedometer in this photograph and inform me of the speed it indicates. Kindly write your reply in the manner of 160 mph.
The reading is 85 mph
